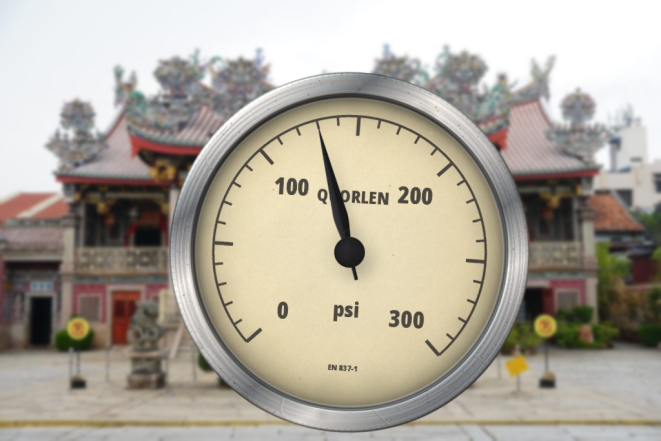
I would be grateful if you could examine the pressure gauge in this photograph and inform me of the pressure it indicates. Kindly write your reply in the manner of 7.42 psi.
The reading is 130 psi
